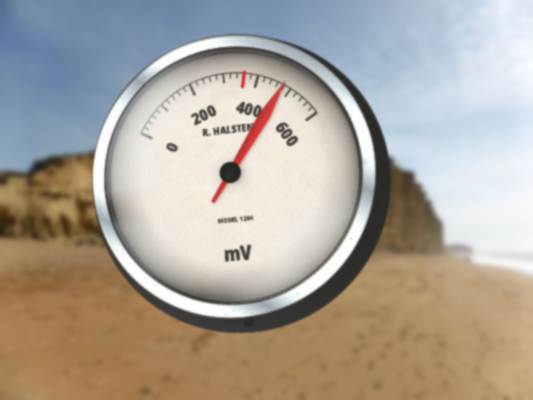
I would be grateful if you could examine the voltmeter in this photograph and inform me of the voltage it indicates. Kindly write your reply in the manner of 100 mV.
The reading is 480 mV
